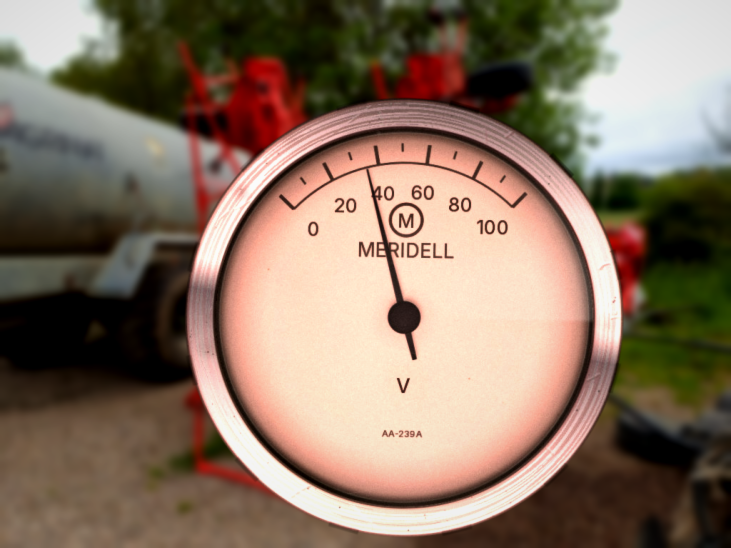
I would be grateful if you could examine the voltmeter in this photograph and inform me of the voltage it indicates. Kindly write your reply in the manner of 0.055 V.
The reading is 35 V
